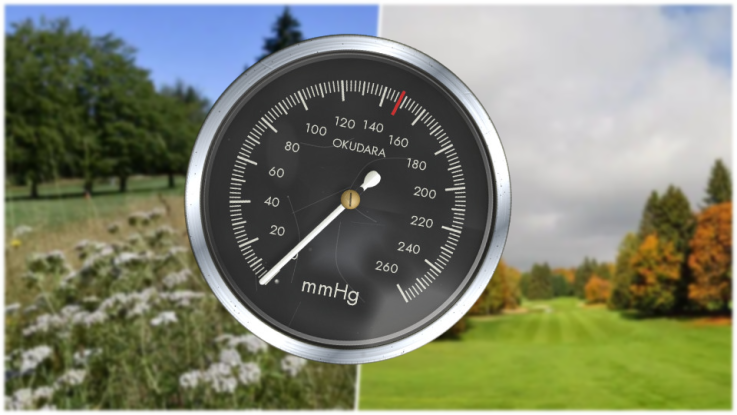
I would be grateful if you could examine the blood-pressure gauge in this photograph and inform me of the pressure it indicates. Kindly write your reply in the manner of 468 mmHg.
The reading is 2 mmHg
